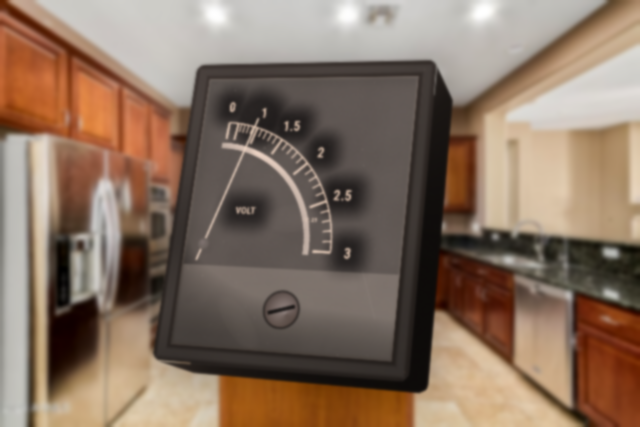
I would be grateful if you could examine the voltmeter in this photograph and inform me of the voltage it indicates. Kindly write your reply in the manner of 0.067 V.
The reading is 1 V
